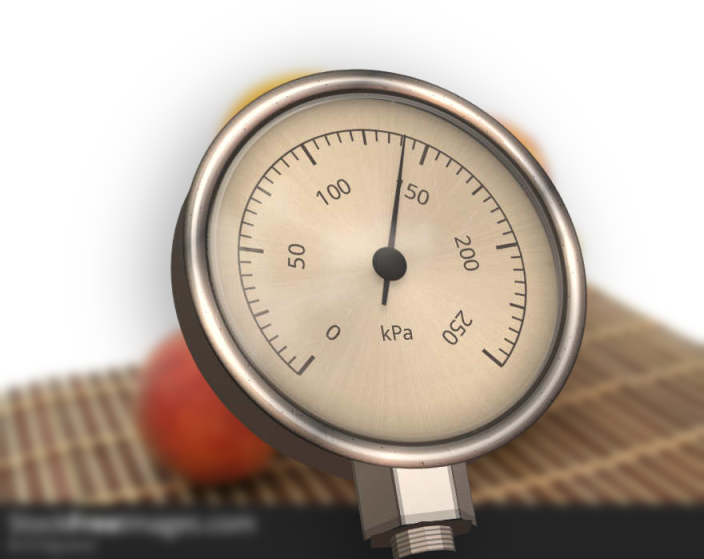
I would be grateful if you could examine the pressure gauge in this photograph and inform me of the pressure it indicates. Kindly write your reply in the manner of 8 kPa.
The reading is 140 kPa
